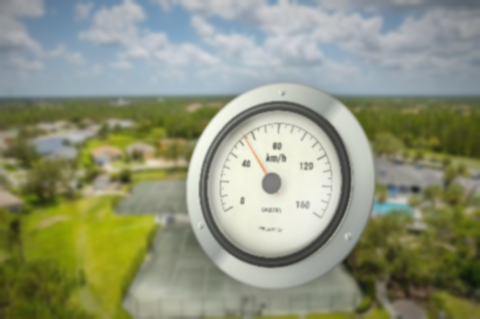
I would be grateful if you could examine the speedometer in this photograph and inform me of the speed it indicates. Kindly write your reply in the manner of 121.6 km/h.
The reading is 55 km/h
